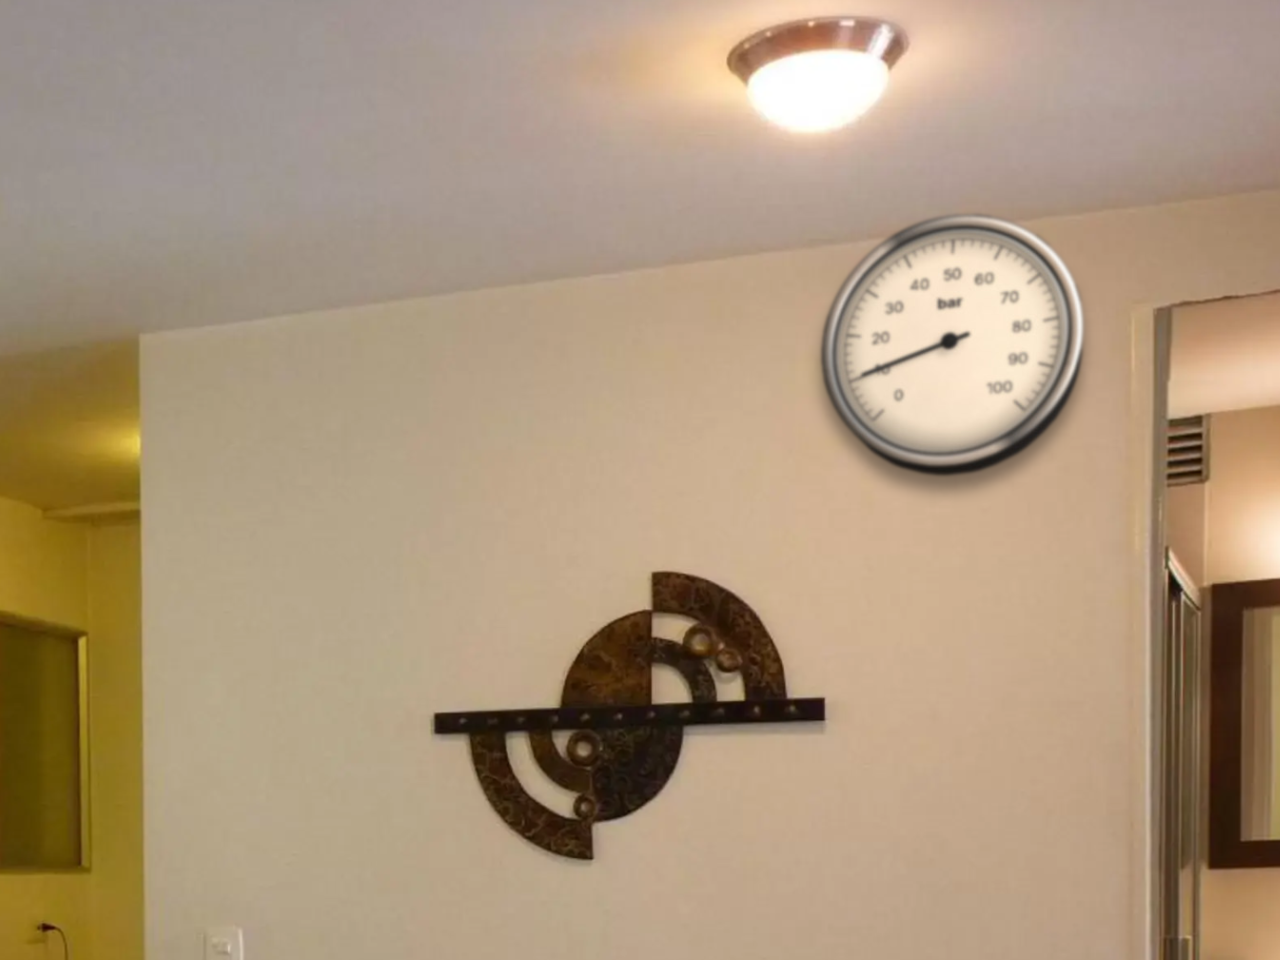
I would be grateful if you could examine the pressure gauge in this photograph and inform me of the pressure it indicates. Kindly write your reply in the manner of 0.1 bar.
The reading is 10 bar
